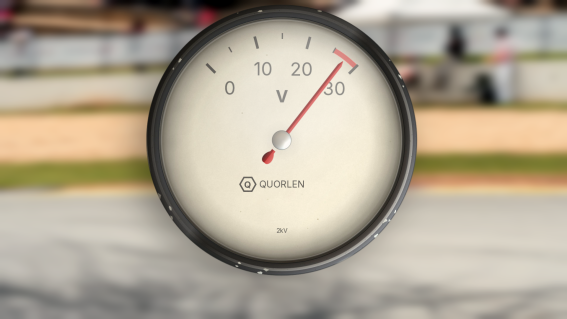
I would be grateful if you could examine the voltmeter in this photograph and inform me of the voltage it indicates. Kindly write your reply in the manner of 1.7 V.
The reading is 27.5 V
